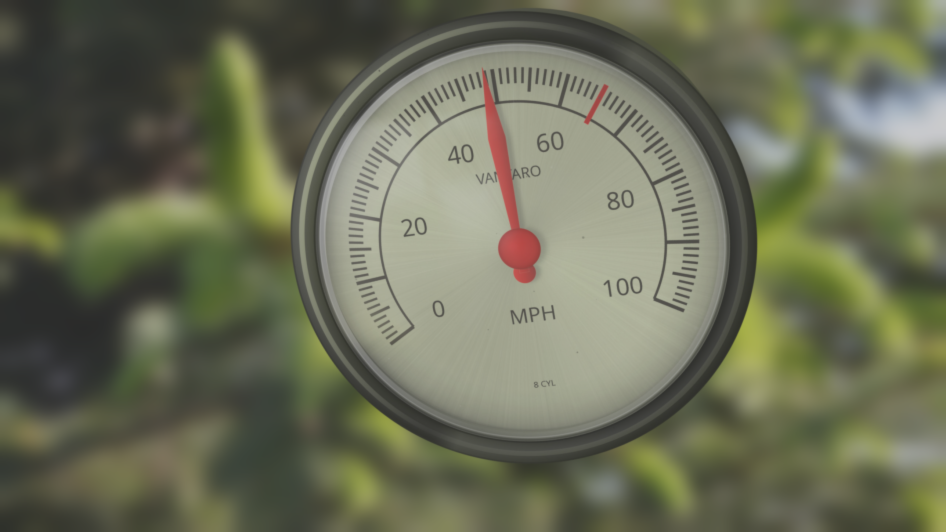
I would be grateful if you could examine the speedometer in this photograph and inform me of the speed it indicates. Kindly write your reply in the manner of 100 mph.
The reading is 49 mph
